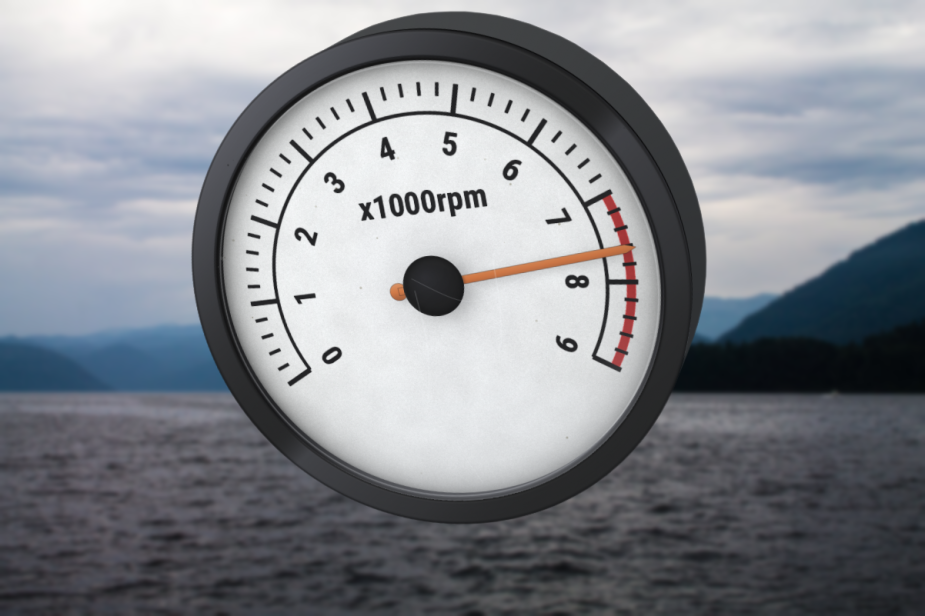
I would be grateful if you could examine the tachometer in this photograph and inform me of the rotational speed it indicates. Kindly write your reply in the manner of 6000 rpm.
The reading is 7600 rpm
